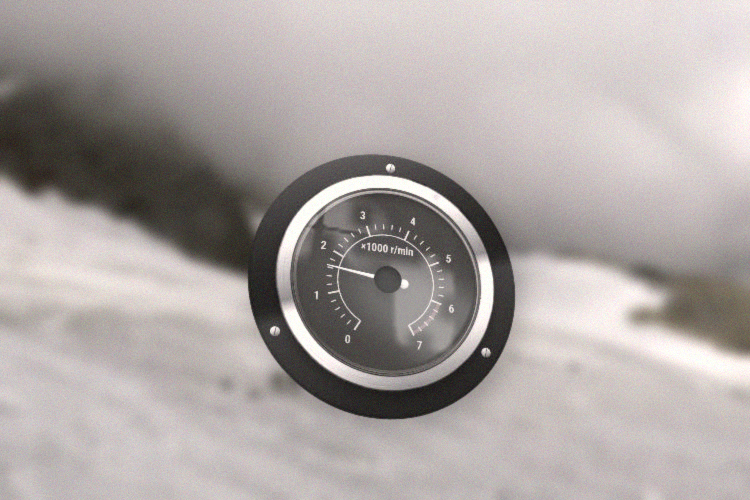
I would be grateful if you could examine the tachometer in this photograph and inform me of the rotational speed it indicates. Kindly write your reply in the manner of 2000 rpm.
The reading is 1600 rpm
